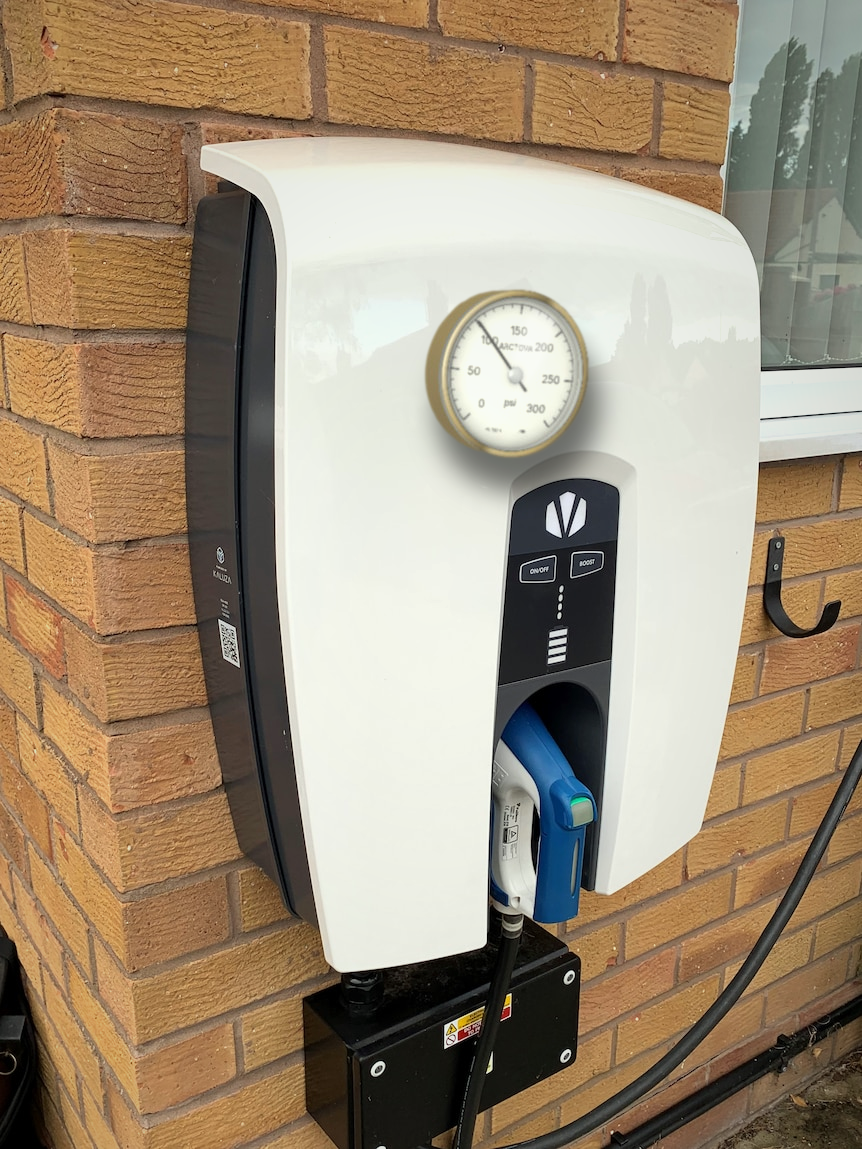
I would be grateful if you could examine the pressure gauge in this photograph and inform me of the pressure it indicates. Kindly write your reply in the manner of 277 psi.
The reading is 100 psi
